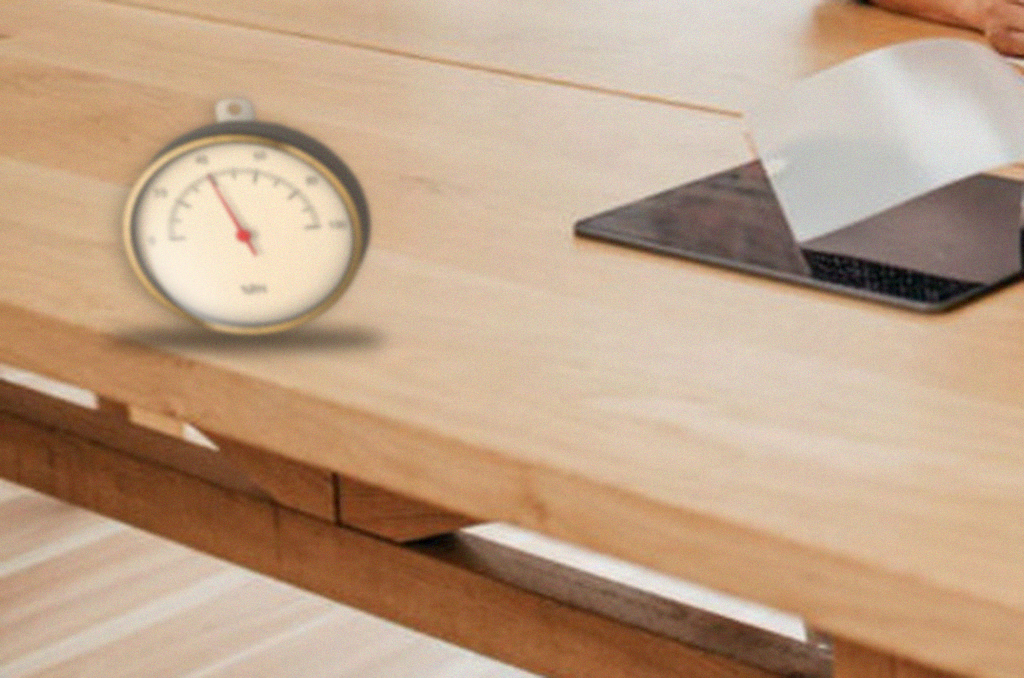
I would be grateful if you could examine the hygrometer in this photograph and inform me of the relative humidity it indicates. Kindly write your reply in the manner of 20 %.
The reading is 40 %
